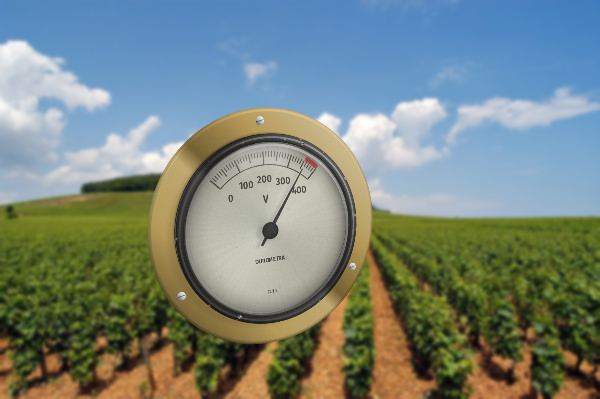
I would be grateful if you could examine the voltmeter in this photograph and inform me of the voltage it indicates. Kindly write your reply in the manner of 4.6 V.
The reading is 350 V
